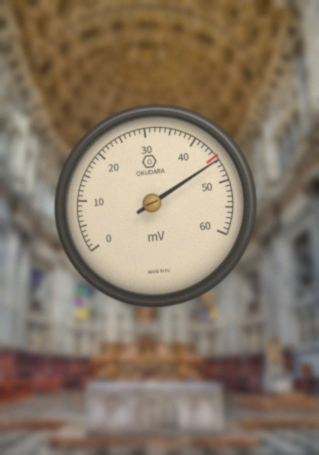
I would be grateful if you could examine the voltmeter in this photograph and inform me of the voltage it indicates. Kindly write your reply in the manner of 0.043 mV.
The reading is 46 mV
